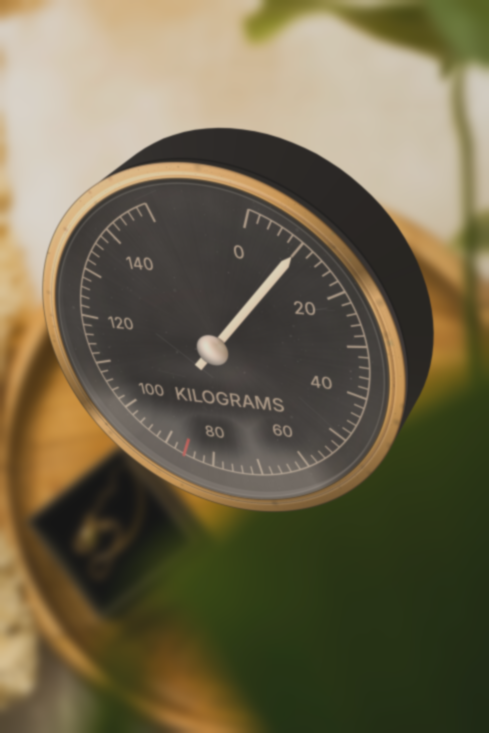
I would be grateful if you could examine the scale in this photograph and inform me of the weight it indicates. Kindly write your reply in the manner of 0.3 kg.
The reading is 10 kg
